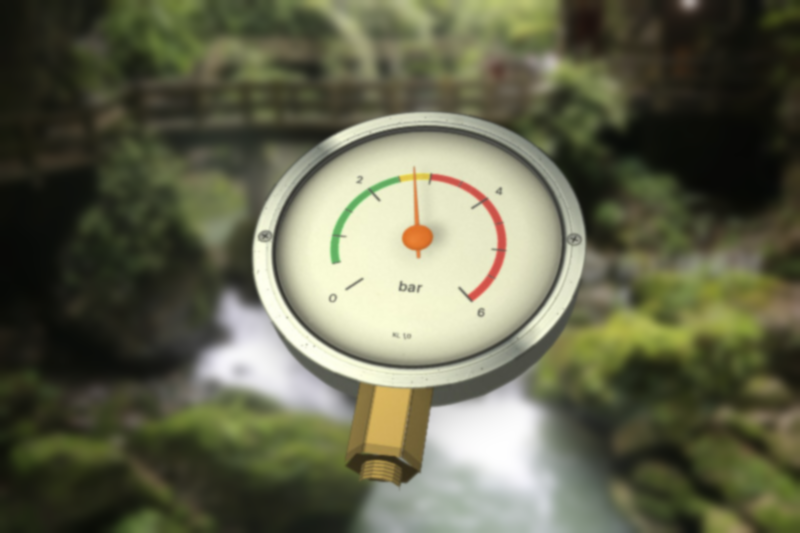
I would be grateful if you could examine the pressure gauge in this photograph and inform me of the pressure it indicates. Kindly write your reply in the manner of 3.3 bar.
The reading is 2.75 bar
